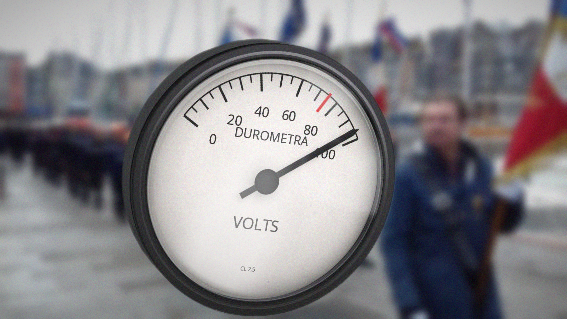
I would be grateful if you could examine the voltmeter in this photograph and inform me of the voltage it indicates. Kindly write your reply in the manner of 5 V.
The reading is 95 V
